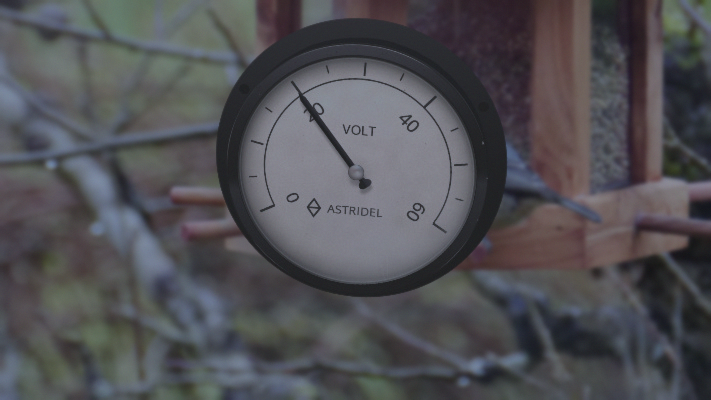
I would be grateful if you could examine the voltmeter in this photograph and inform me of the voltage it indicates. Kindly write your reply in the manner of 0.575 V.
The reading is 20 V
